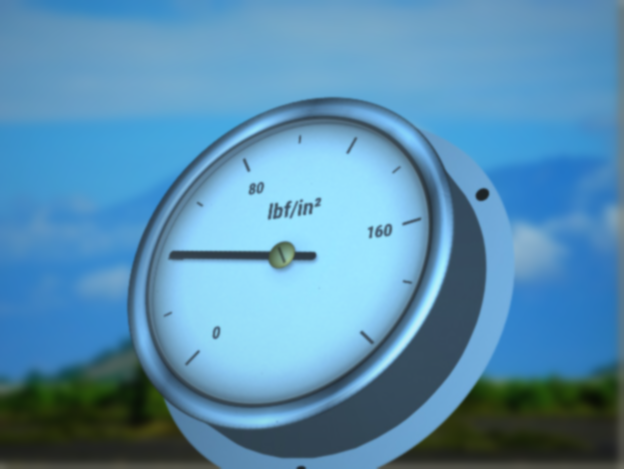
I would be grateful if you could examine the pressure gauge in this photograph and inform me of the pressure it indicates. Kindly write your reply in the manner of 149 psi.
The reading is 40 psi
